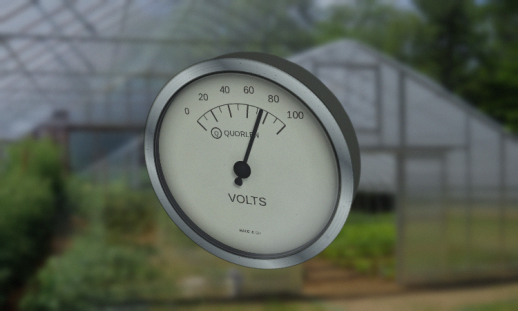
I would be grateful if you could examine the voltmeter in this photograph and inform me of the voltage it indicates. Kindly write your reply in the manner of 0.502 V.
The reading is 75 V
